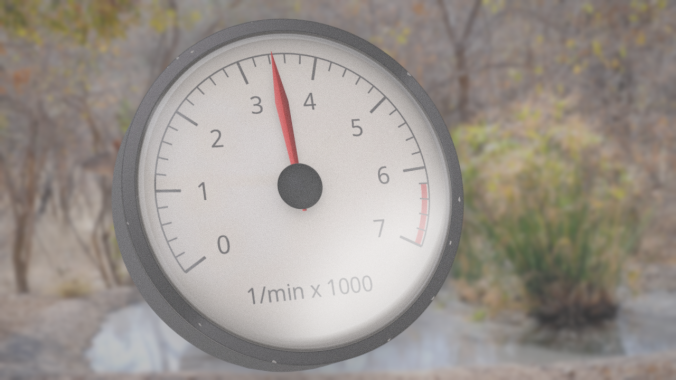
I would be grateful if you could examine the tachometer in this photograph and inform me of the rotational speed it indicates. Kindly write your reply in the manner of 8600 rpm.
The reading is 3400 rpm
